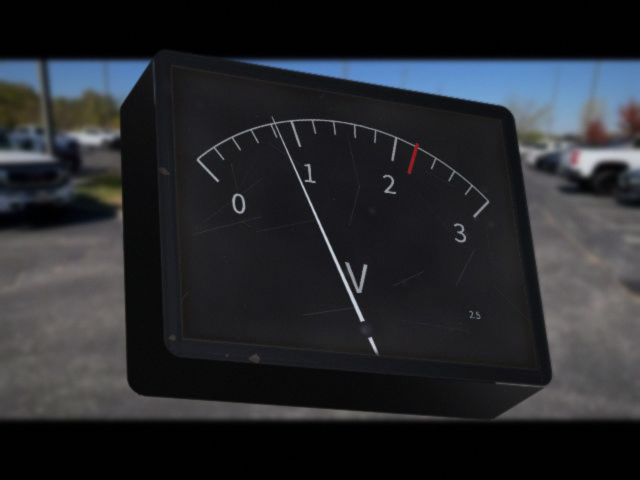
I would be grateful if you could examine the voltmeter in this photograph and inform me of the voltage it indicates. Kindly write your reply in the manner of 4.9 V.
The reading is 0.8 V
